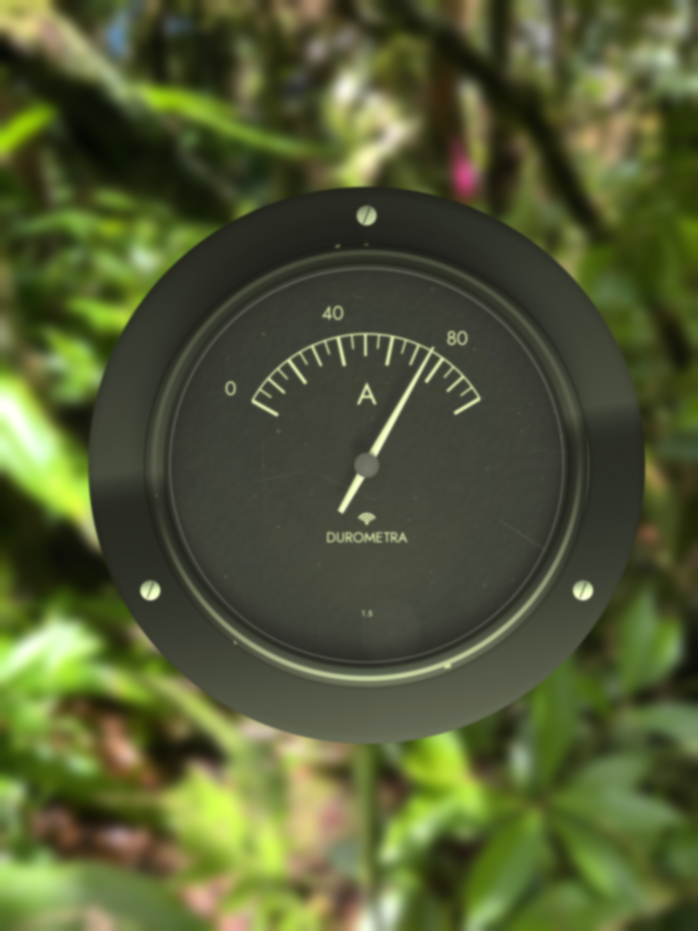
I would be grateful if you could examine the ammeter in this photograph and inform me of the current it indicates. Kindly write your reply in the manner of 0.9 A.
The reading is 75 A
